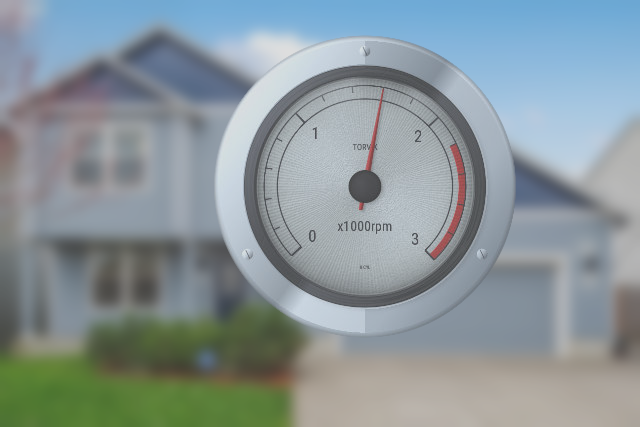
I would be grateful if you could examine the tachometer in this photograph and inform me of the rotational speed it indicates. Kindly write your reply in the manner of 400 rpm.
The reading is 1600 rpm
